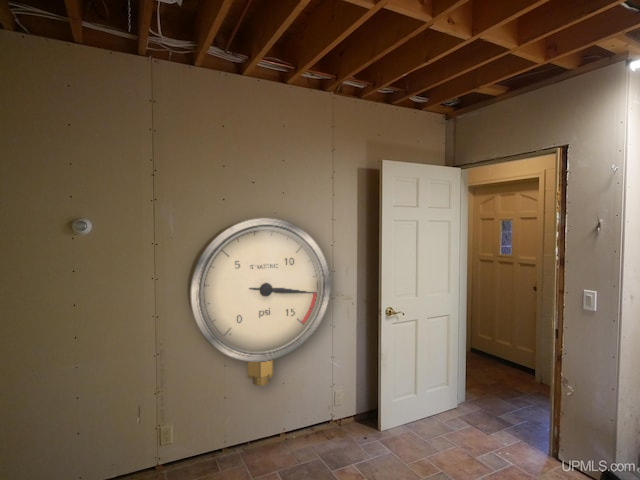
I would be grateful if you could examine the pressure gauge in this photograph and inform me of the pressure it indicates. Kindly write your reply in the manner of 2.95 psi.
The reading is 13 psi
